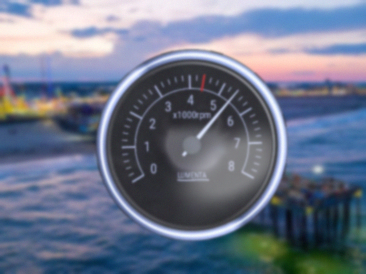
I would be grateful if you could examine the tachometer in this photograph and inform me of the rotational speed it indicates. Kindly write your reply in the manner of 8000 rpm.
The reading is 5400 rpm
